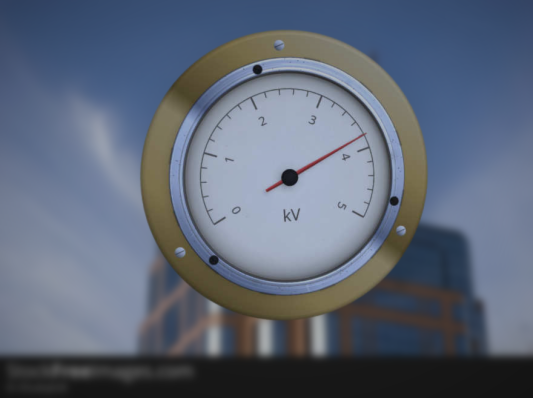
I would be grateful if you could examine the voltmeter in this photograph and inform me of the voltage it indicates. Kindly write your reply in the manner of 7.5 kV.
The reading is 3.8 kV
